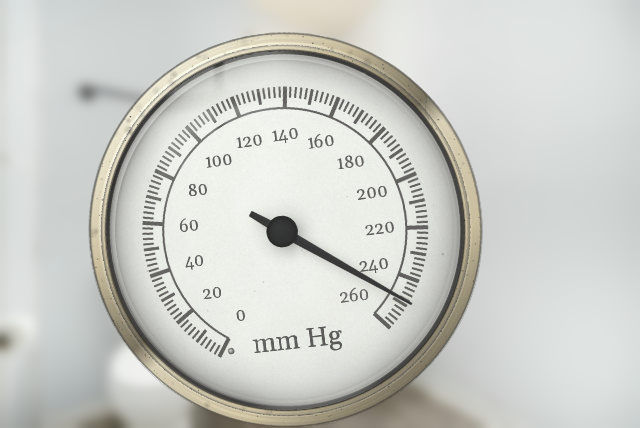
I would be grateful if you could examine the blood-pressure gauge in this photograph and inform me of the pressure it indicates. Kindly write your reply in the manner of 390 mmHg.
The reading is 248 mmHg
